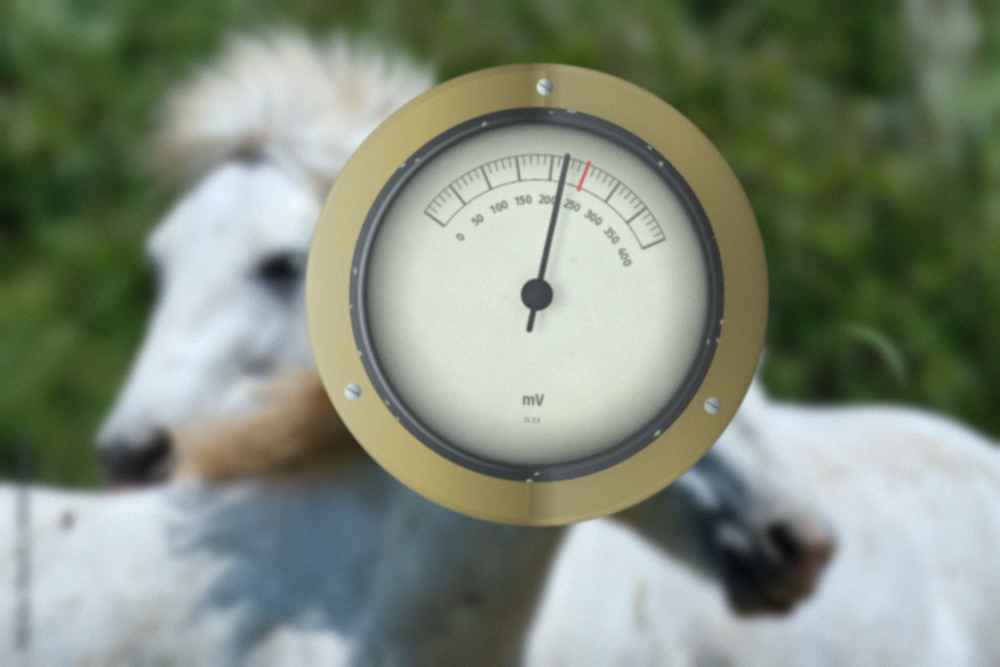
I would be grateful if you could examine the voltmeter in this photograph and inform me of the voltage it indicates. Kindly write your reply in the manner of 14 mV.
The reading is 220 mV
